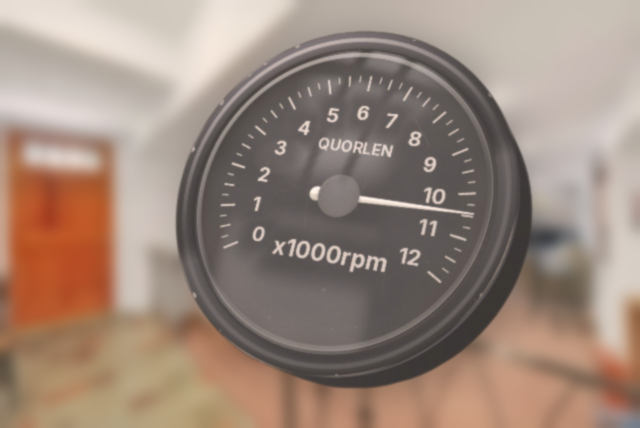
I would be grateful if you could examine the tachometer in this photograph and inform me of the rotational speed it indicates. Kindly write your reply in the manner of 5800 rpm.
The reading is 10500 rpm
